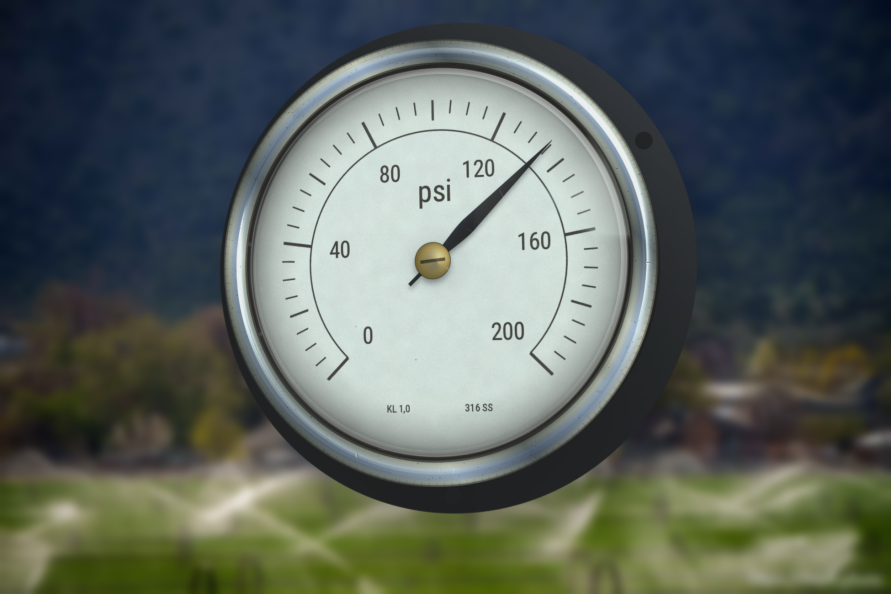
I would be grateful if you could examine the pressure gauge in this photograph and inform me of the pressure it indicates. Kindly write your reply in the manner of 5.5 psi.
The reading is 135 psi
